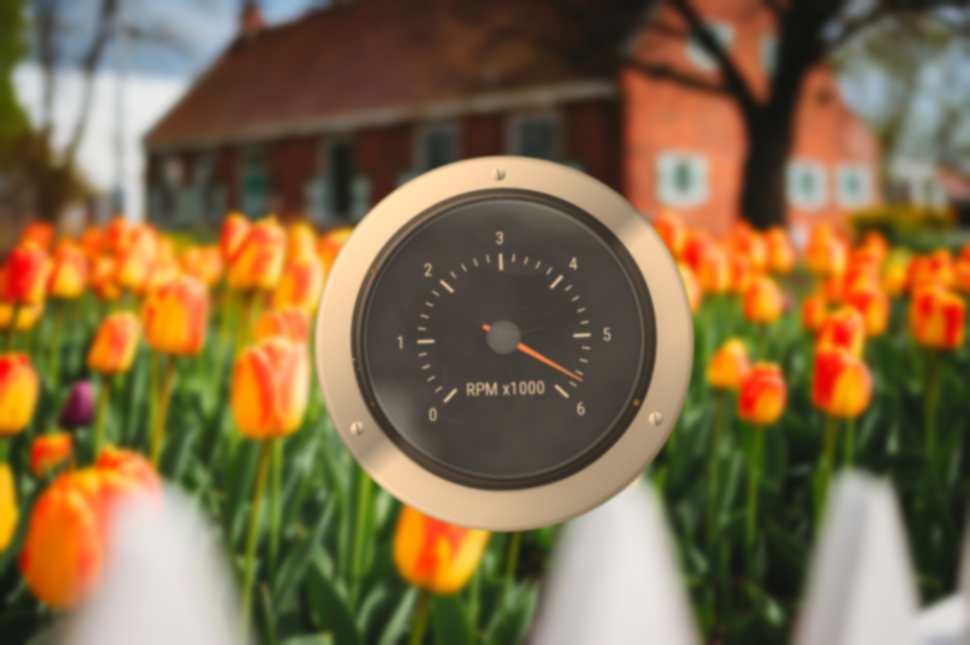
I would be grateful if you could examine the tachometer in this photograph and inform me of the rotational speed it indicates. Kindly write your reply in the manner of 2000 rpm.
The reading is 5700 rpm
